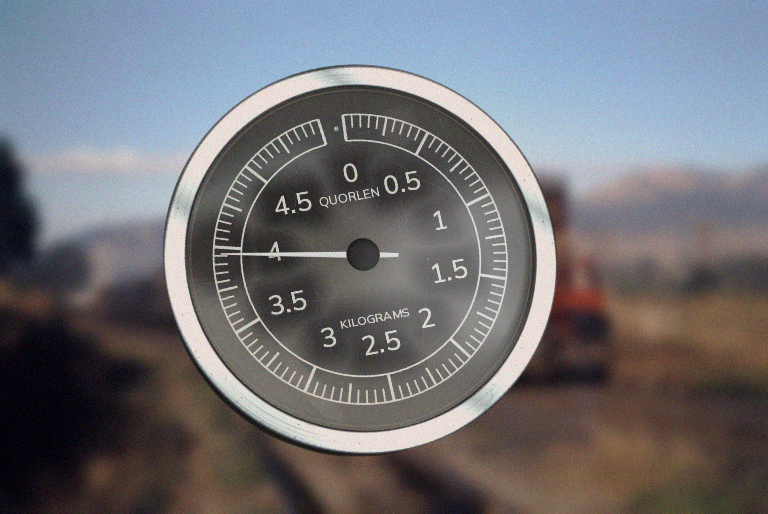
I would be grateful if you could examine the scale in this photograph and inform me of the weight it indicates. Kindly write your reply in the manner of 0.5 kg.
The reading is 3.95 kg
